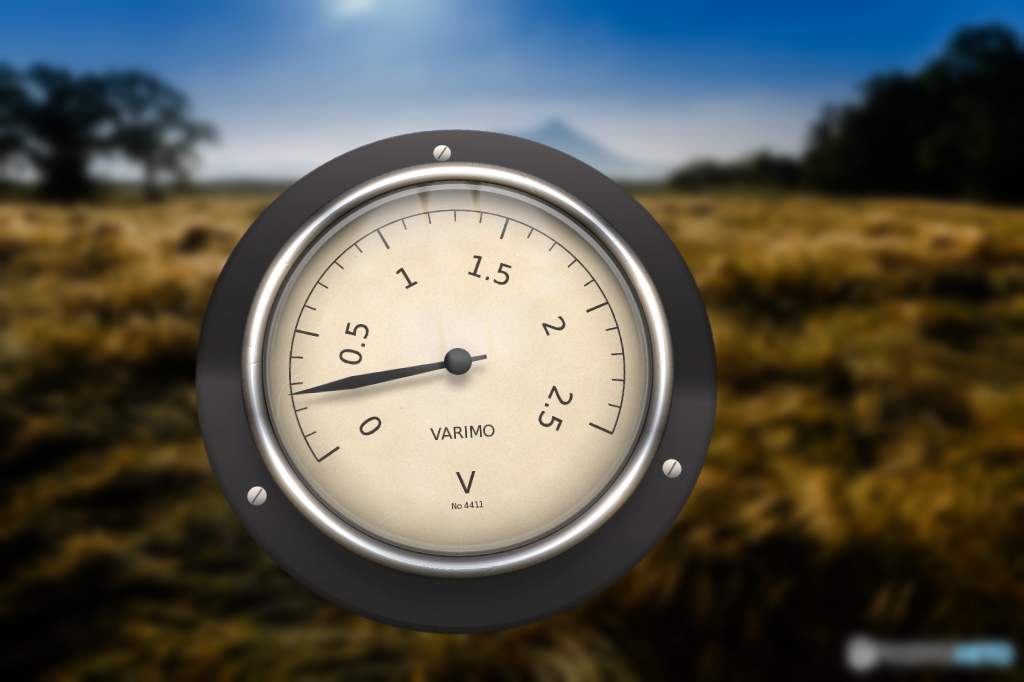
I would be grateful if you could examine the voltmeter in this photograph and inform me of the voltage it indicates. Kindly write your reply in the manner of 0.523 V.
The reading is 0.25 V
